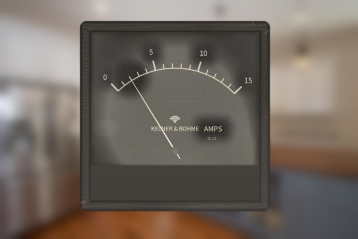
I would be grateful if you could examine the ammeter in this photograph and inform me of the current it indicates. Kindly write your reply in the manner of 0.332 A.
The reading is 2 A
